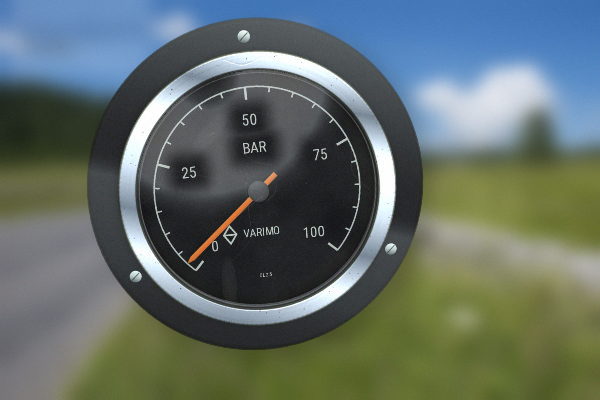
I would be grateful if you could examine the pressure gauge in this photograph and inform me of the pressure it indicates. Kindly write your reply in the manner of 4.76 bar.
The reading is 2.5 bar
